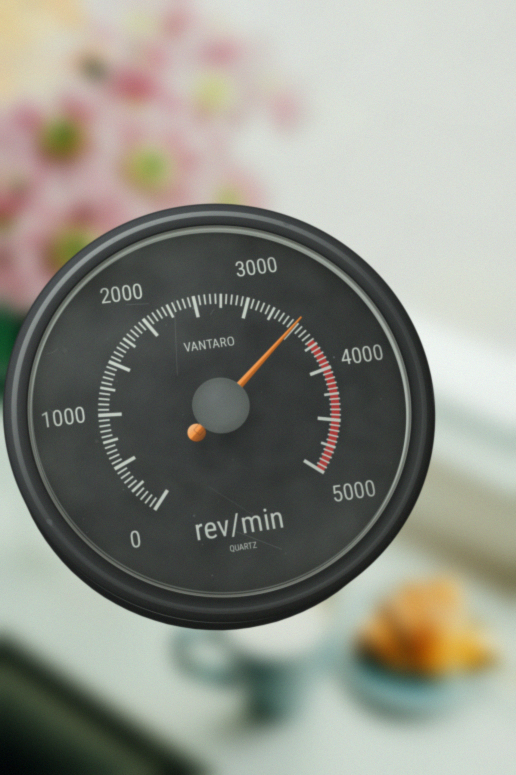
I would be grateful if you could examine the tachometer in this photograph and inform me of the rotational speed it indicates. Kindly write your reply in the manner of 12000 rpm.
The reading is 3500 rpm
